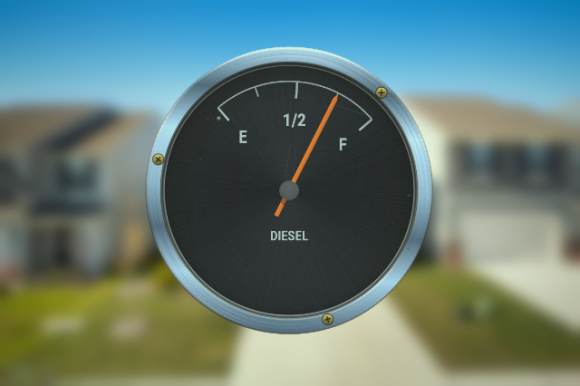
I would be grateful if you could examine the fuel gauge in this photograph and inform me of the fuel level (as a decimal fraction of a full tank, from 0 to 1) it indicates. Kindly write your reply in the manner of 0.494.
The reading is 0.75
